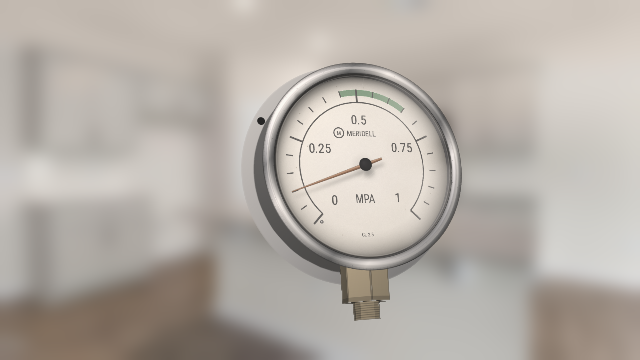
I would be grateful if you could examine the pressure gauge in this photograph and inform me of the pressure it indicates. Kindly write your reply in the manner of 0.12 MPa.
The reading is 0.1 MPa
